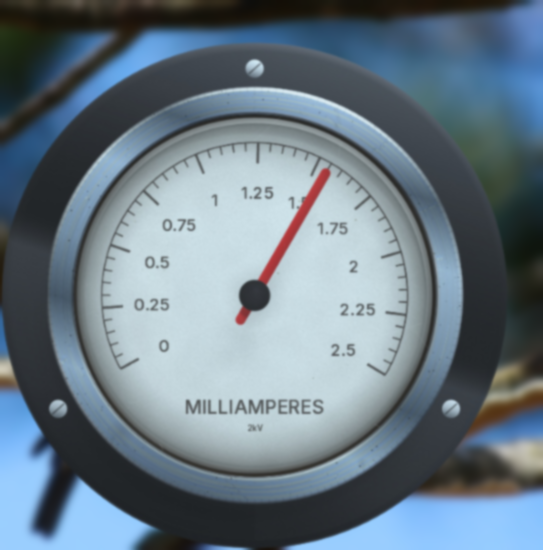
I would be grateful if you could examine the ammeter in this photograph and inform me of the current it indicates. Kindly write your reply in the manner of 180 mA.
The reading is 1.55 mA
